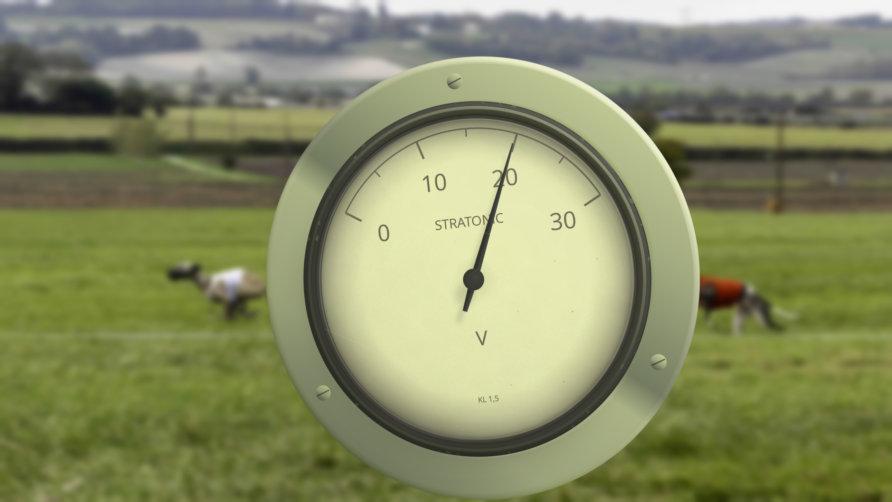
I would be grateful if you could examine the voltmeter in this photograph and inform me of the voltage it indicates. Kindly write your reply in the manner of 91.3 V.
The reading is 20 V
